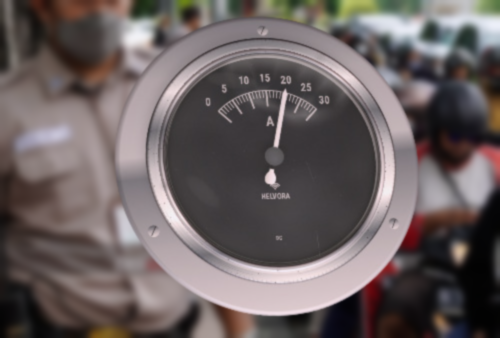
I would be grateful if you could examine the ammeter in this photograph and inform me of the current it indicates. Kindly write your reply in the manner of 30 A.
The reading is 20 A
